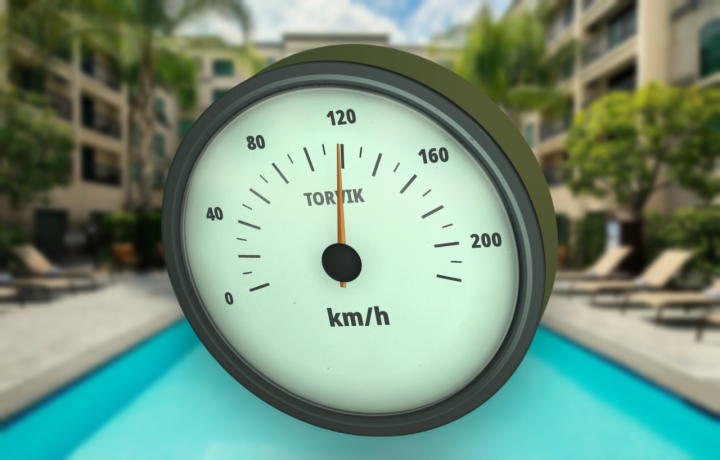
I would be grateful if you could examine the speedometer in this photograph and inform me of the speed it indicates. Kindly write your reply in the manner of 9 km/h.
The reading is 120 km/h
